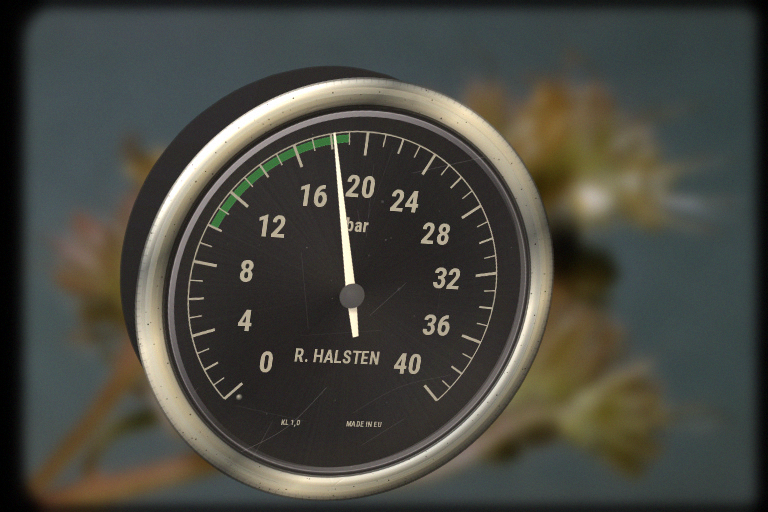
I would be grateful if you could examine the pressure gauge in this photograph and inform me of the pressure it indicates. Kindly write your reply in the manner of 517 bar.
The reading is 18 bar
